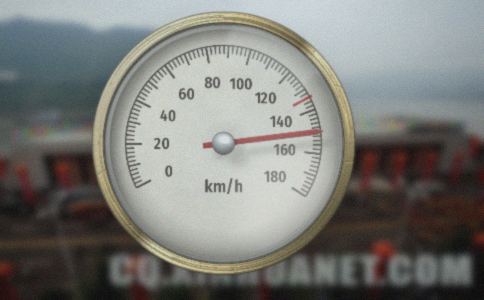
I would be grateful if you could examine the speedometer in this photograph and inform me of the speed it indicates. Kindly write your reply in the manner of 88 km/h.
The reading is 150 km/h
